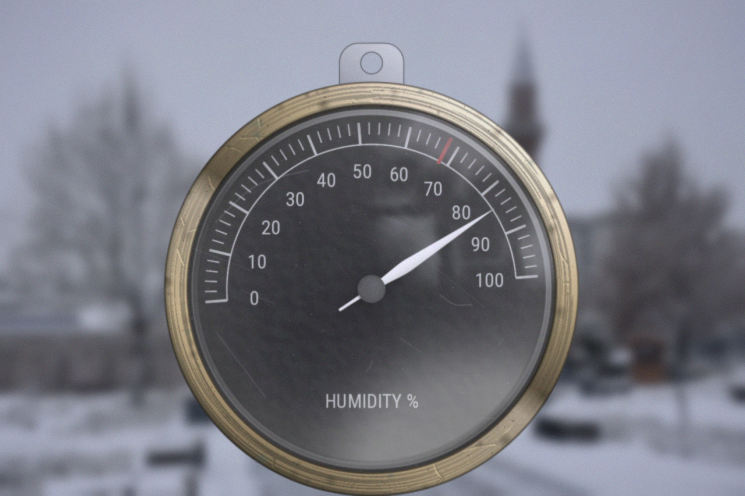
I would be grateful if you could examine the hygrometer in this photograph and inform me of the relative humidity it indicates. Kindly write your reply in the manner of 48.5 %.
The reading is 84 %
